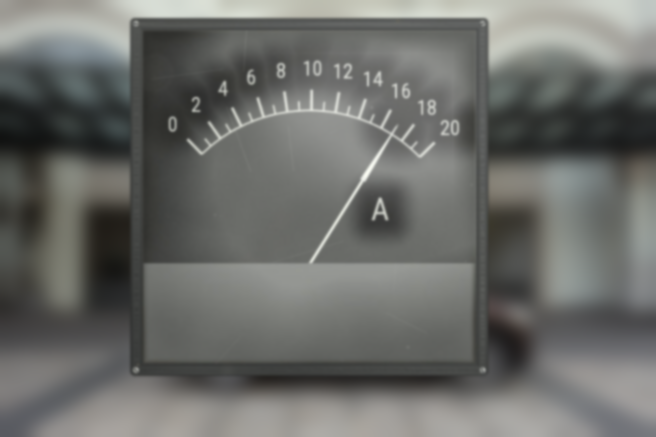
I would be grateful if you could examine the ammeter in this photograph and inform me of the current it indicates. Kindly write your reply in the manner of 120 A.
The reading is 17 A
